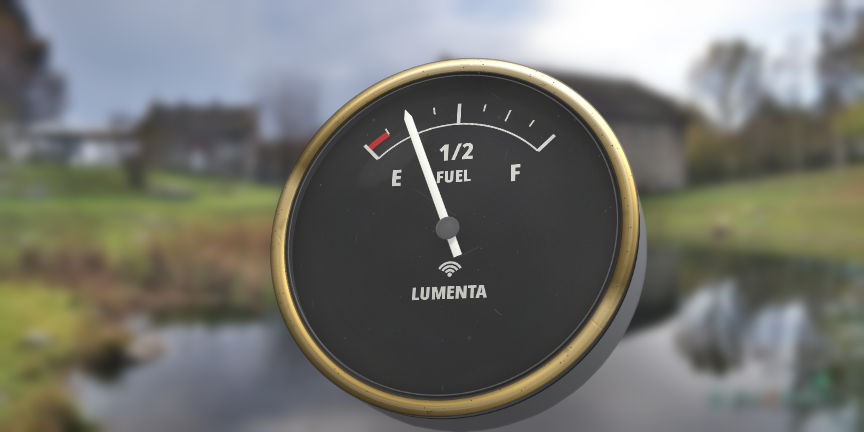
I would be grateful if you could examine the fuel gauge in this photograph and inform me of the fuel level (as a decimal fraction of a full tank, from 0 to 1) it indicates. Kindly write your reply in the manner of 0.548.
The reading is 0.25
